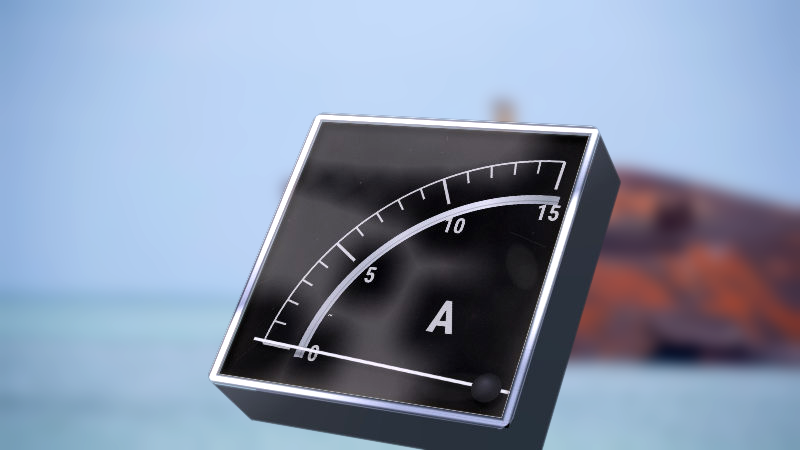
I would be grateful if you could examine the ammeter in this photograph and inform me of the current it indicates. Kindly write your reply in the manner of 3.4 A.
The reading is 0 A
